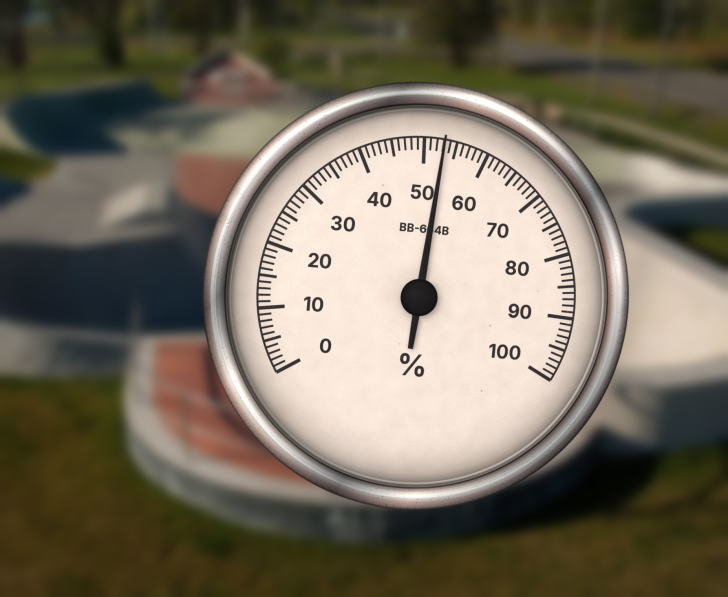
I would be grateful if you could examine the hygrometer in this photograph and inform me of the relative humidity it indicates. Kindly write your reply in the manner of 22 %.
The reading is 53 %
